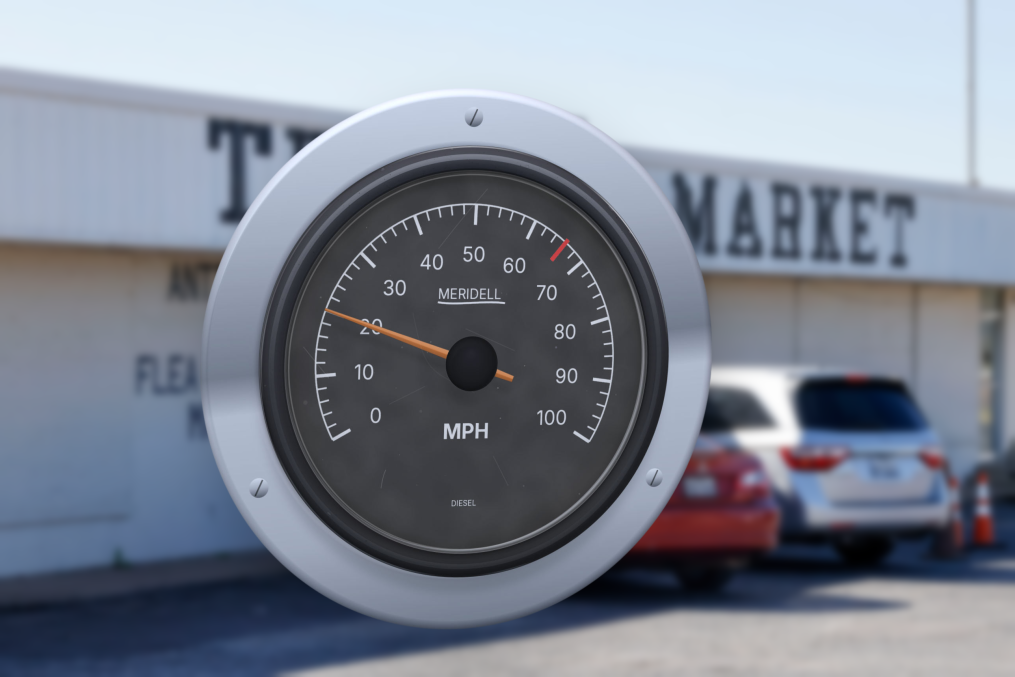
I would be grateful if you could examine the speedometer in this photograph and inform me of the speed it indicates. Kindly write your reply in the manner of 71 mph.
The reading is 20 mph
